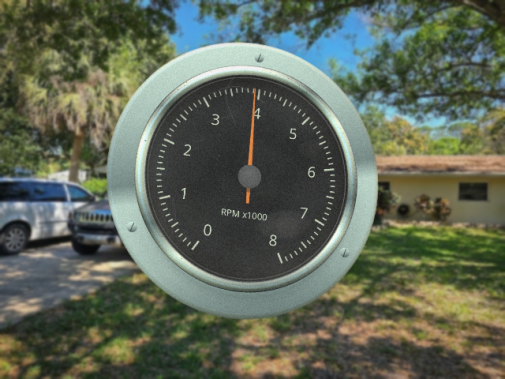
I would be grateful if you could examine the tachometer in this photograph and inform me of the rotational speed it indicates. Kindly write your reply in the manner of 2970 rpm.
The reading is 3900 rpm
